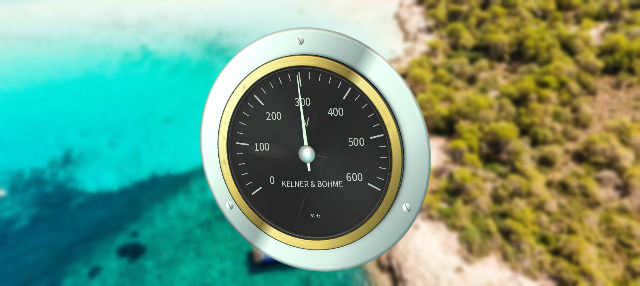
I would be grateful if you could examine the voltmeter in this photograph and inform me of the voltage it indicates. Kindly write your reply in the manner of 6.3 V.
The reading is 300 V
